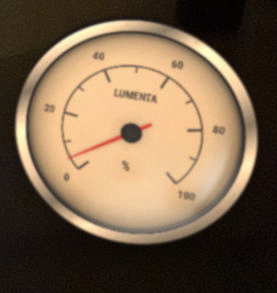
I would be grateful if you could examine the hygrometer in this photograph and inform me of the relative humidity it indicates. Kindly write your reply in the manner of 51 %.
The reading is 5 %
